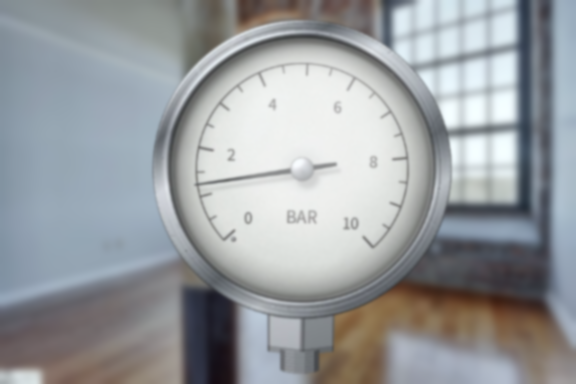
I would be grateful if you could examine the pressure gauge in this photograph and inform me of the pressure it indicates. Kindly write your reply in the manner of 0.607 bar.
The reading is 1.25 bar
